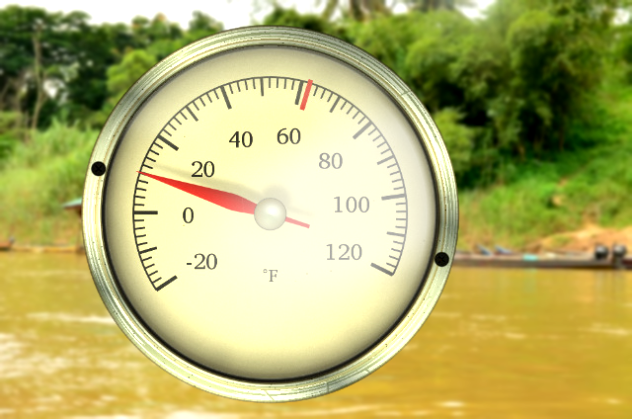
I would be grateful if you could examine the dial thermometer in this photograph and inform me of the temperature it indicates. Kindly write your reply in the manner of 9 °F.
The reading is 10 °F
